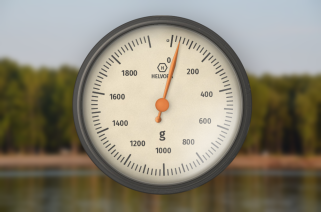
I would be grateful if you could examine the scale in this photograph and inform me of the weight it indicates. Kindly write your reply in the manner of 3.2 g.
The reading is 40 g
